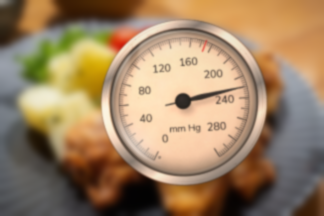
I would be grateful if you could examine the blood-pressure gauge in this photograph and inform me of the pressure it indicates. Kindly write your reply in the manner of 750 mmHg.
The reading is 230 mmHg
